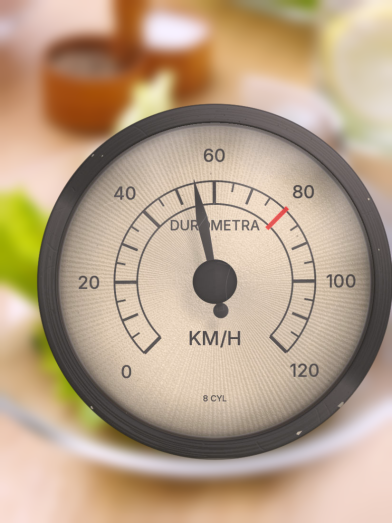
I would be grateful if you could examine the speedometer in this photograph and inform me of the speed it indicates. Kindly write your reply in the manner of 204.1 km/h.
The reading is 55 km/h
